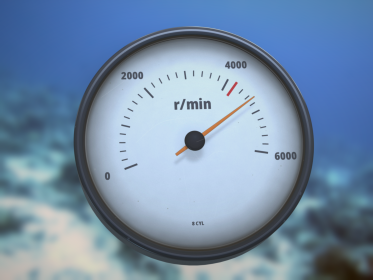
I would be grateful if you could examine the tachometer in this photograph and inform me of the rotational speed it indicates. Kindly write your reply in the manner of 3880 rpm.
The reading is 4700 rpm
